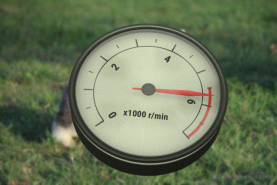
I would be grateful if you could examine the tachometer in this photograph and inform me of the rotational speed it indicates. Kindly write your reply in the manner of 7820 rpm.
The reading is 5750 rpm
